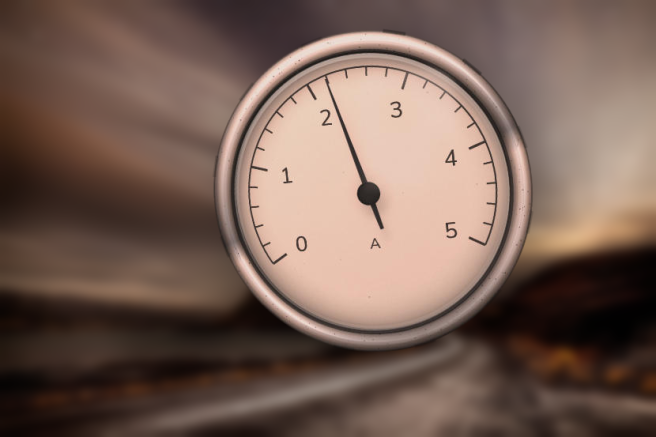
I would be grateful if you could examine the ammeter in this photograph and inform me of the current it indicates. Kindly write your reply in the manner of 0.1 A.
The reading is 2.2 A
